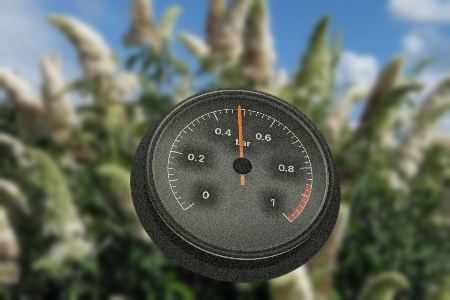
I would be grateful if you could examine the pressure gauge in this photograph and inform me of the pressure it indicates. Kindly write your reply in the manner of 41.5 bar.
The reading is 0.48 bar
